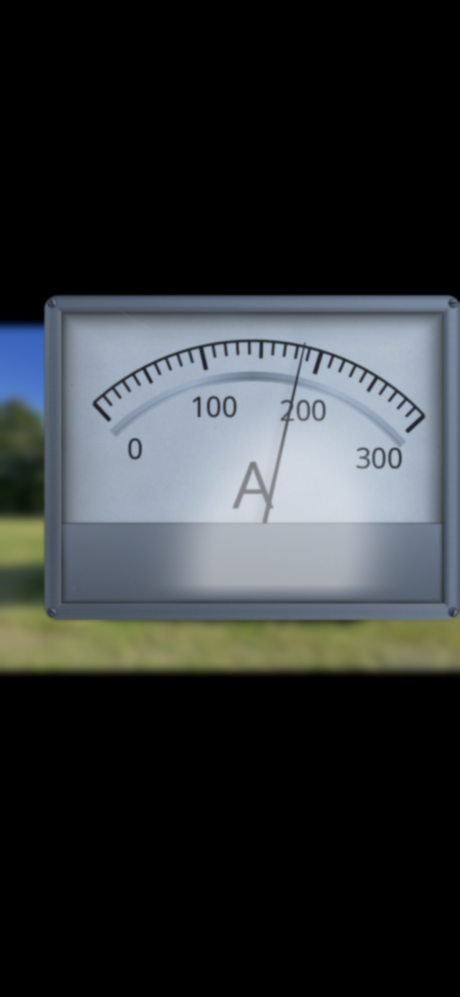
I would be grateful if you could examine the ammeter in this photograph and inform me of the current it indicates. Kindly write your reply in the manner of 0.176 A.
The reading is 185 A
